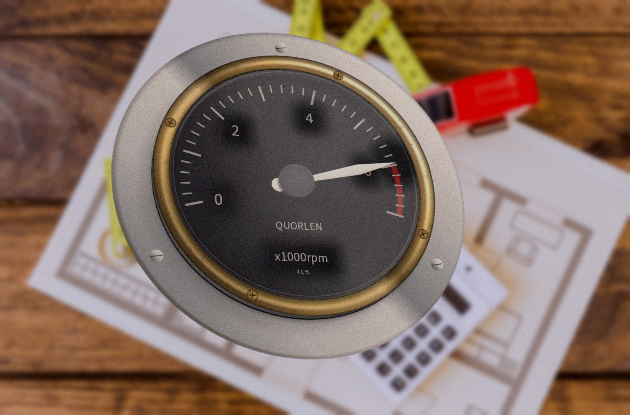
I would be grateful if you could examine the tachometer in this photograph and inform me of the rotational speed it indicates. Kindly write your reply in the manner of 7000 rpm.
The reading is 6000 rpm
